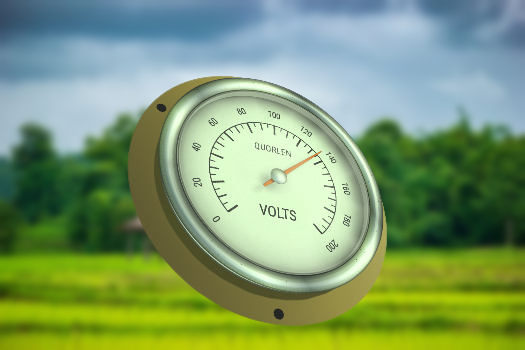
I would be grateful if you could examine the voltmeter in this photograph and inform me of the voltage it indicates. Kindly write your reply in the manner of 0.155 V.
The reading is 135 V
